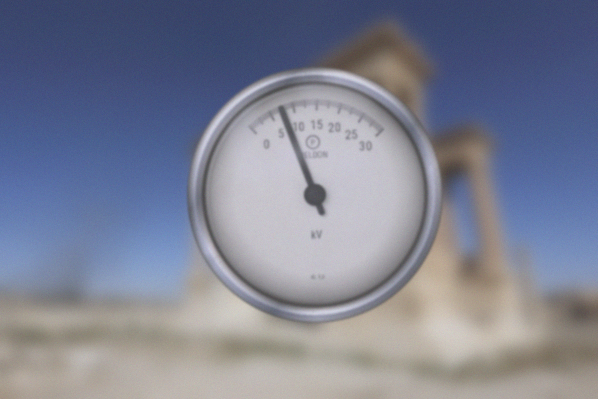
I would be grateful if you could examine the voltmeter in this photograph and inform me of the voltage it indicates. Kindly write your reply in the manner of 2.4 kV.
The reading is 7.5 kV
